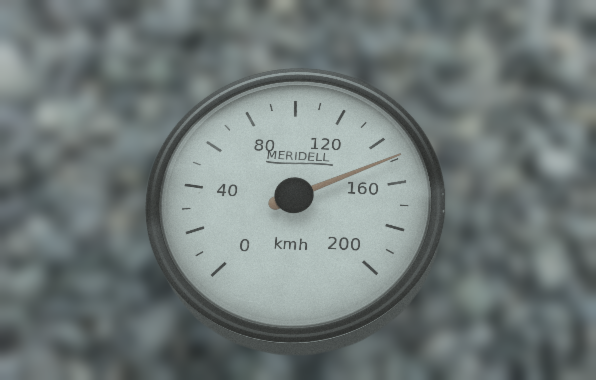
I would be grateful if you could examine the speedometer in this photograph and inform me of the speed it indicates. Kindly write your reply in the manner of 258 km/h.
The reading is 150 km/h
